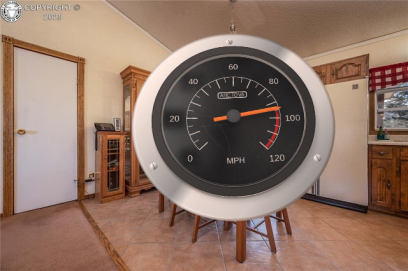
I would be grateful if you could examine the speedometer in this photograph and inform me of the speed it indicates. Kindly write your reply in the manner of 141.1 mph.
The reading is 95 mph
